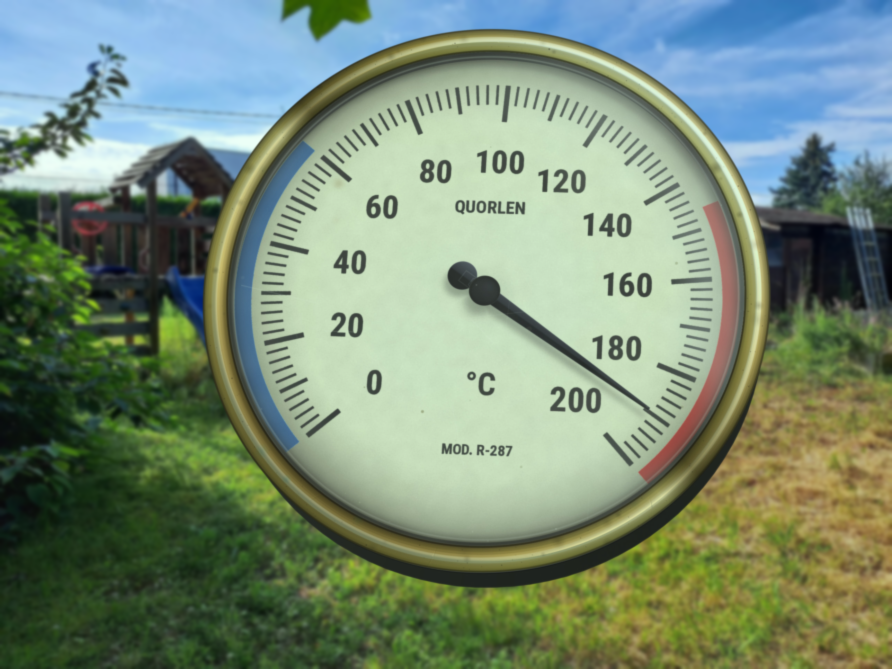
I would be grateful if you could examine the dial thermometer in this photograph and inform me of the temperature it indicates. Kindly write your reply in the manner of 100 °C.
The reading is 190 °C
